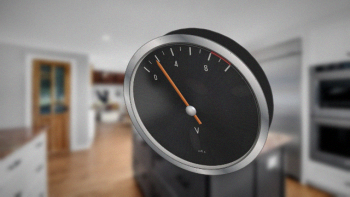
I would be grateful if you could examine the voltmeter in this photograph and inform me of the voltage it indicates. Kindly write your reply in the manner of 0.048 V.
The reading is 2 V
